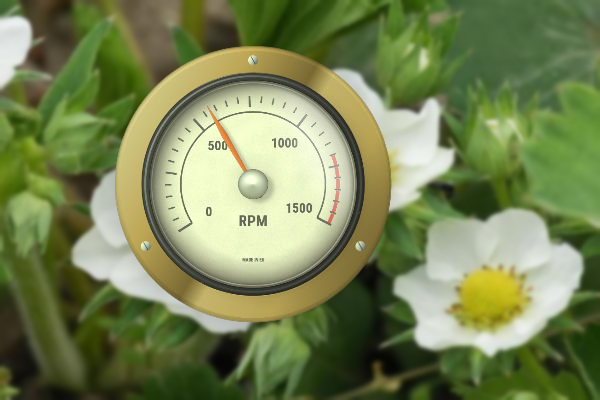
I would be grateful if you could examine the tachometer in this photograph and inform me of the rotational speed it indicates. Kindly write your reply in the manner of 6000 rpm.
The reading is 575 rpm
